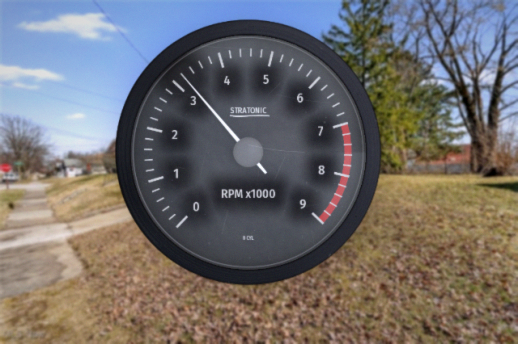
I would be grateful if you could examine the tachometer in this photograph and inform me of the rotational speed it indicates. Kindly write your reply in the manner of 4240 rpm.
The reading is 3200 rpm
